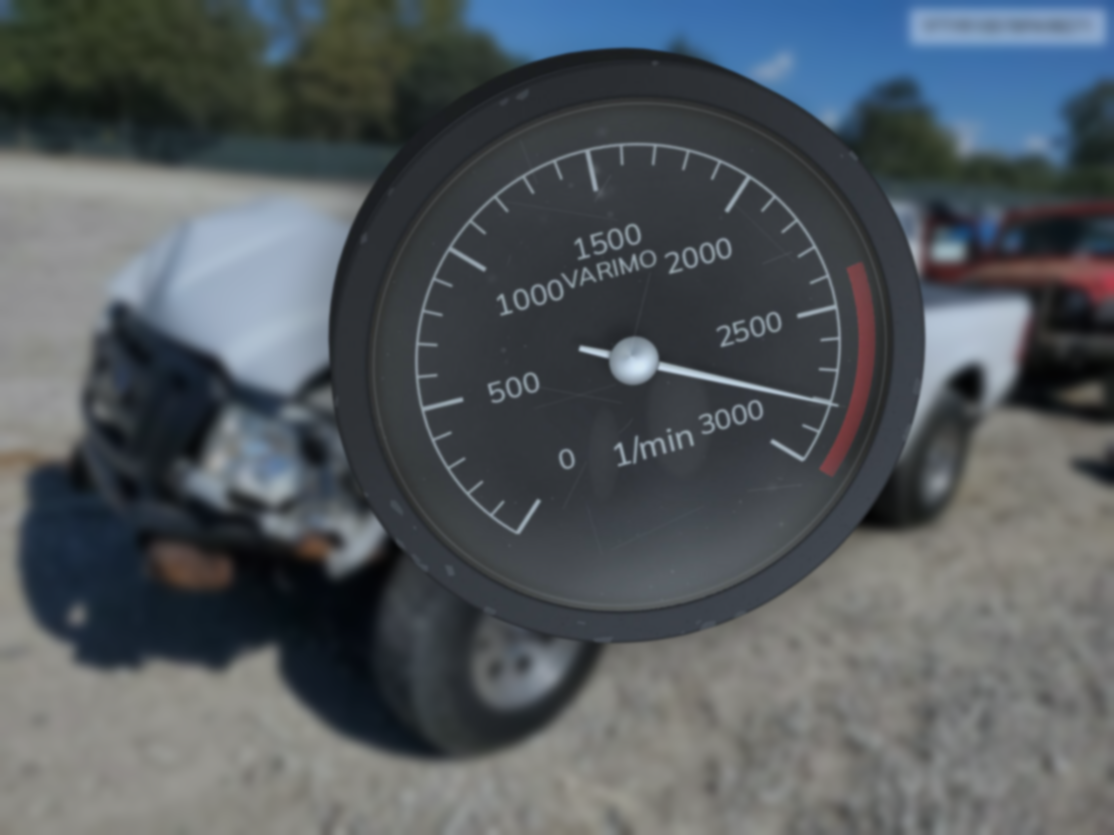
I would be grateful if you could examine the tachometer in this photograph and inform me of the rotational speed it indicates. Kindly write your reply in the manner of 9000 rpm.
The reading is 2800 rpm
